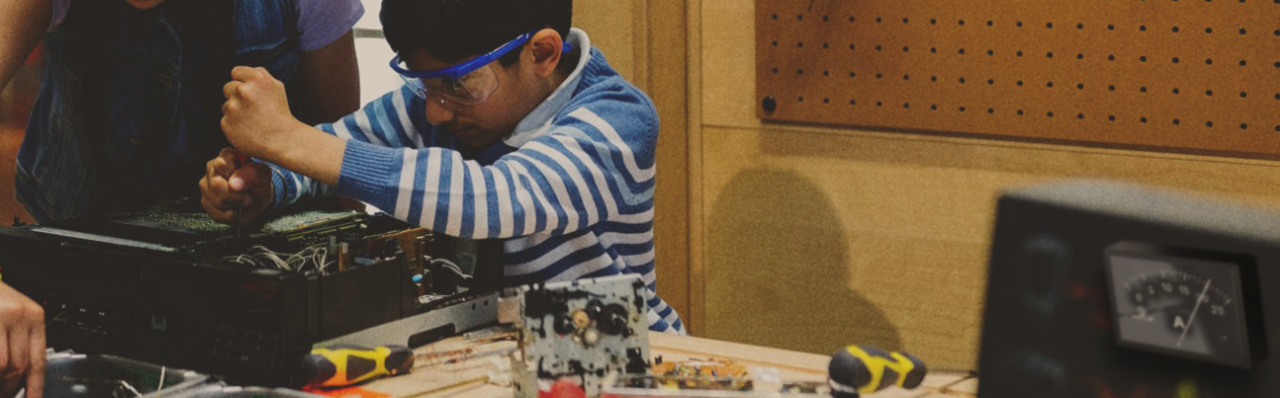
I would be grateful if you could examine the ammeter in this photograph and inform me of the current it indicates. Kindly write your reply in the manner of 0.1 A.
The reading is 20 A
